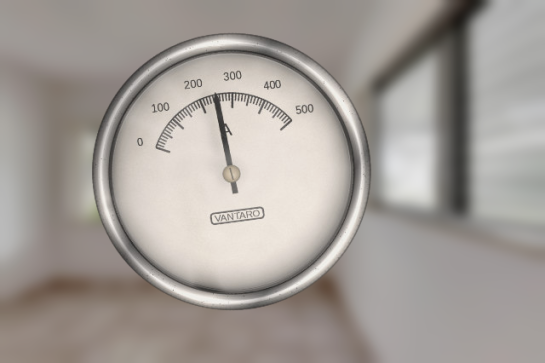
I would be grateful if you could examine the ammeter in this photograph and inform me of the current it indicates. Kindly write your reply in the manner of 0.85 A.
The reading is 250 A
